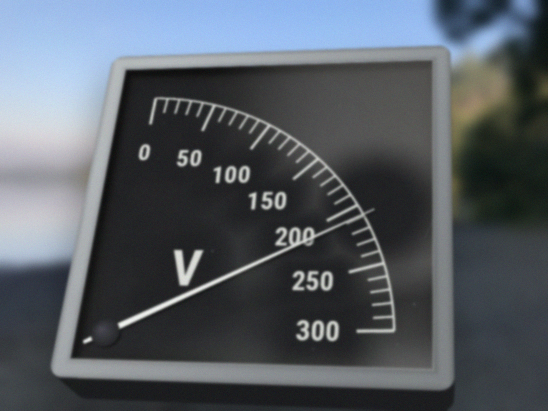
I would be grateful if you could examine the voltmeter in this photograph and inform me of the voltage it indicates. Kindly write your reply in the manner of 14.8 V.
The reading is 210 V
